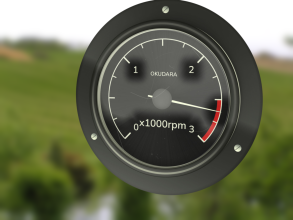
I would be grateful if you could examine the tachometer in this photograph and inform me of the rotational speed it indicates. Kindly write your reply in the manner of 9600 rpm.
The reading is 2625 rpm
